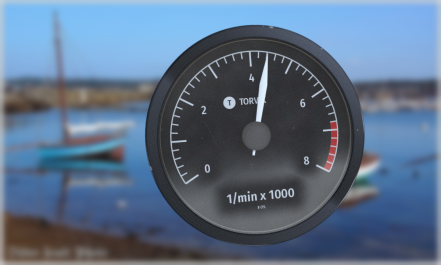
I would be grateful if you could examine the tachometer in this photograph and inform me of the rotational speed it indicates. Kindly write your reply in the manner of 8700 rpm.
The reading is 4400 rpm
